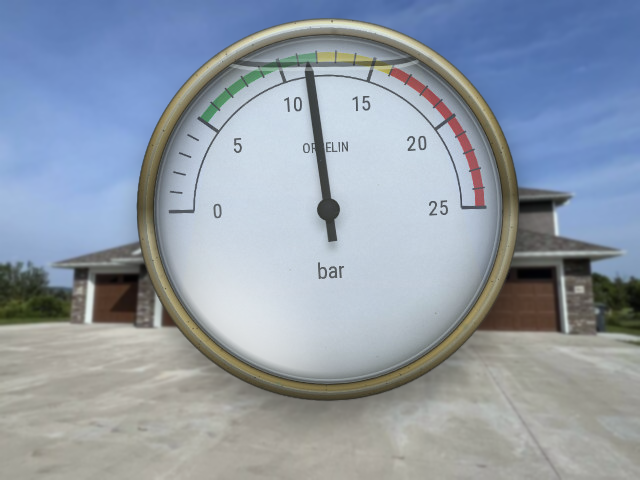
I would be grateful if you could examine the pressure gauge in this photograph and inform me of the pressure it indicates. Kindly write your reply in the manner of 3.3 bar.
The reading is 11.5 bar
